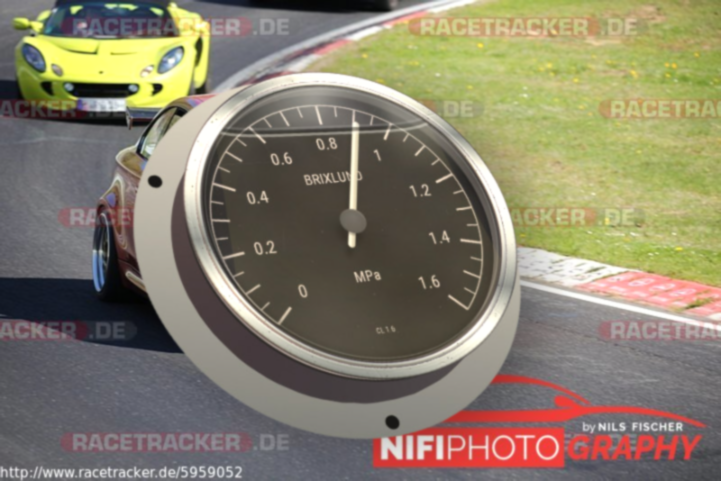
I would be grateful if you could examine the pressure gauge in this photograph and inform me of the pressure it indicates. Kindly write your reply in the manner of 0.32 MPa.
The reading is 0.9 MPa
